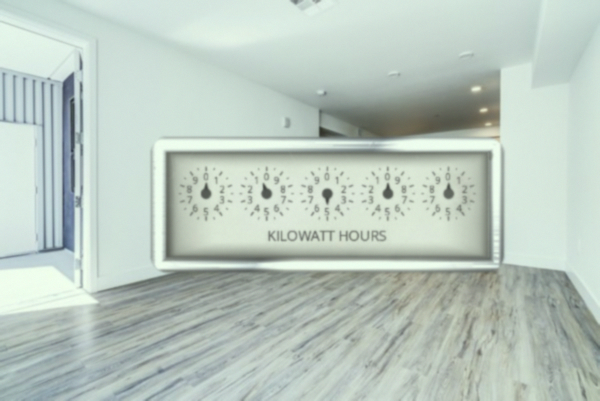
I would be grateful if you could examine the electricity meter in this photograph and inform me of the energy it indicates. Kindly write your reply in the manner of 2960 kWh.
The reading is 500 kWh
